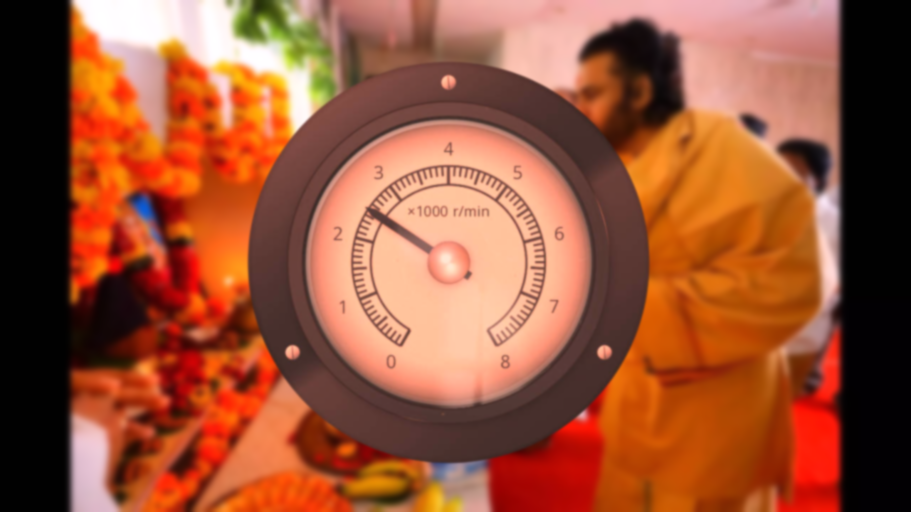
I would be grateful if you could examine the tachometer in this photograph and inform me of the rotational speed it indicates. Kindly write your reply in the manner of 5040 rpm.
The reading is 2500 rpm
